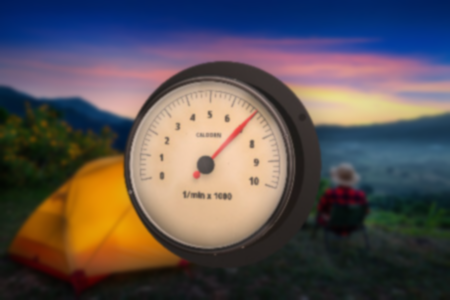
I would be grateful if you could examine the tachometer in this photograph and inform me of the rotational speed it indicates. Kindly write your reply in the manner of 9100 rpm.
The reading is 7000 rpm
